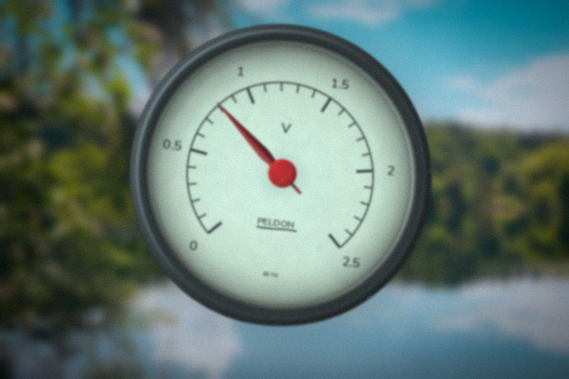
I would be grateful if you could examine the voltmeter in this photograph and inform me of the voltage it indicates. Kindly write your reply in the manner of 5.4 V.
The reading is 0.8 V
